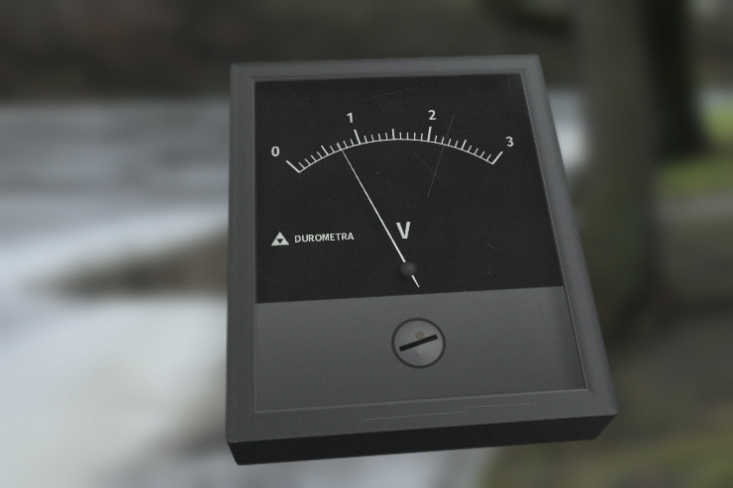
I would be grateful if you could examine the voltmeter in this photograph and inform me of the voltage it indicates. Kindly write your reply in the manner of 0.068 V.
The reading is 0.7 V
